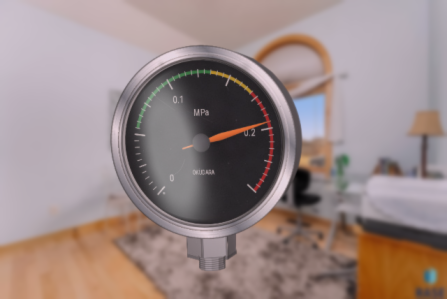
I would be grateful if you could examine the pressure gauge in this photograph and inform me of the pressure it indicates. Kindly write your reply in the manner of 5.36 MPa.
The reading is 0.195 MPa
